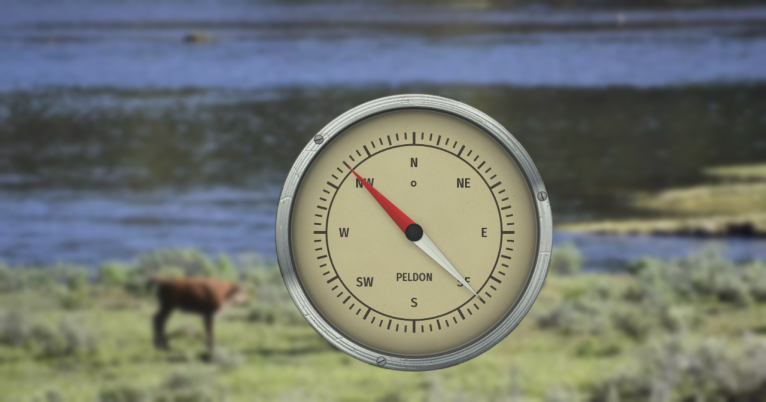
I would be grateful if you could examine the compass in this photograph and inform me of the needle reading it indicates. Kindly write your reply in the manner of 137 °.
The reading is 315 °
